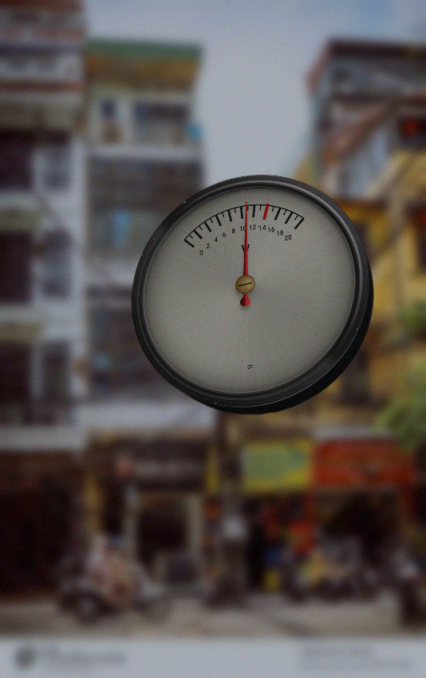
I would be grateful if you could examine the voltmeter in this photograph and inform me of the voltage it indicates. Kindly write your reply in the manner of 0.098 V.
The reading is 11 V
